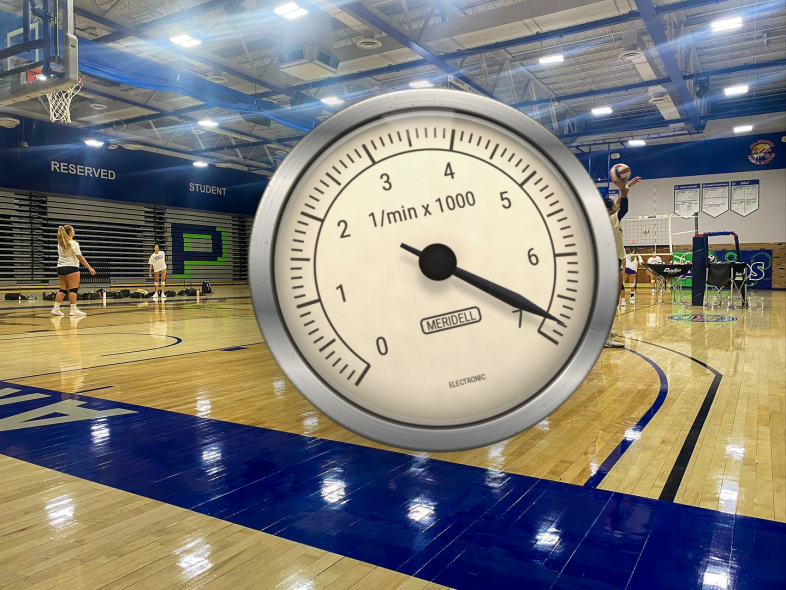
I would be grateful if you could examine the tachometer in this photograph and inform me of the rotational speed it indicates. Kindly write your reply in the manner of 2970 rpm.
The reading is 6800 rpm
